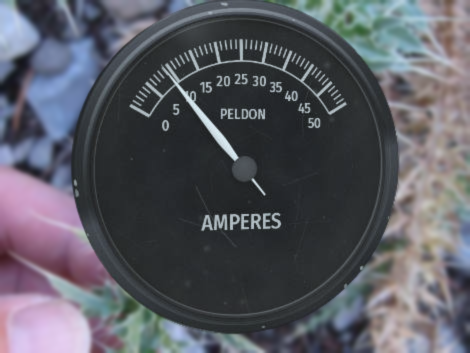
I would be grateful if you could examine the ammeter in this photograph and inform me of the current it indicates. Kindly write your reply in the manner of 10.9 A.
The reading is 9 A
